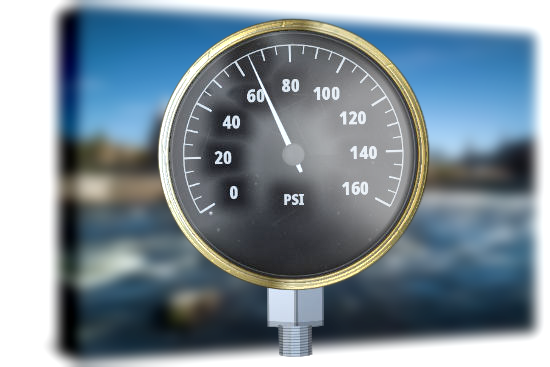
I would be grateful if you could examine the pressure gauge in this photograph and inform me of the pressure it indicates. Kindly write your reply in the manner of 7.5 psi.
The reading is 65 psi
